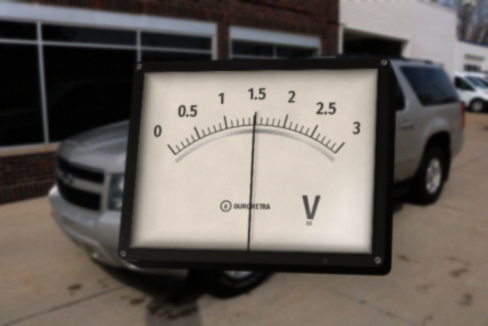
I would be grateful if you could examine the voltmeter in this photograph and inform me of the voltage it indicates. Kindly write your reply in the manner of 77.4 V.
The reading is 1.5 V
